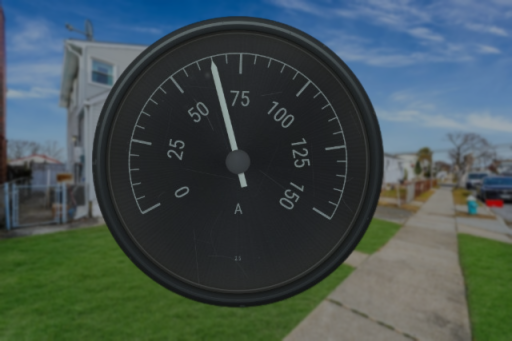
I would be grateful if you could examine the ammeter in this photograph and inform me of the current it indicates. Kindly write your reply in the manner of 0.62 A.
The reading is 65 A
